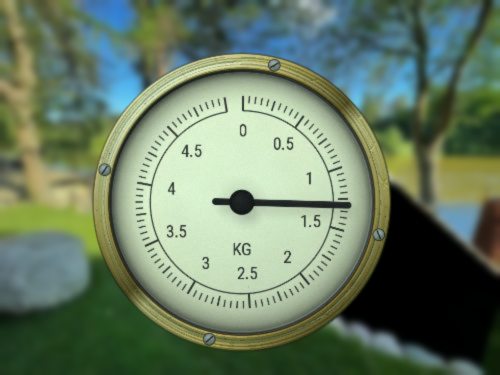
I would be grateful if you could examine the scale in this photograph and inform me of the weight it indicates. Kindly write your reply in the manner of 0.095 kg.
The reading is 1.3 kg
